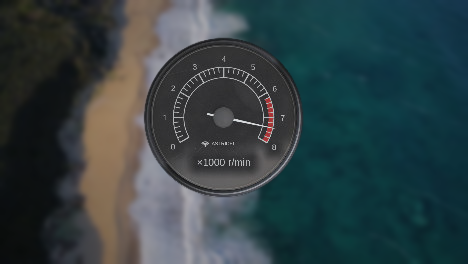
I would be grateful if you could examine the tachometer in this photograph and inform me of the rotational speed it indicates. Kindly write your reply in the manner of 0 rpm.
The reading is 7400 rpm
